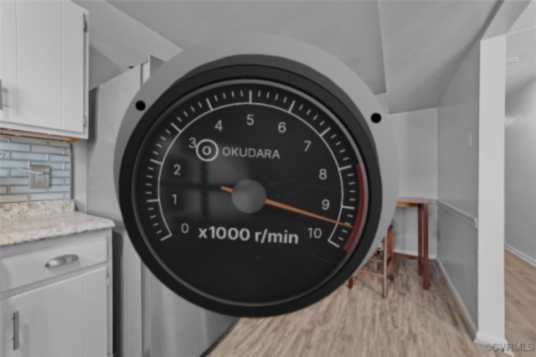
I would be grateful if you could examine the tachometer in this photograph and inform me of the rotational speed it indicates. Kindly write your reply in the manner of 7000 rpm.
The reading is 9400 rpm
